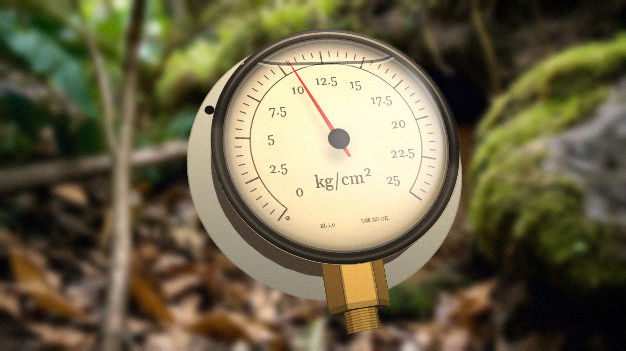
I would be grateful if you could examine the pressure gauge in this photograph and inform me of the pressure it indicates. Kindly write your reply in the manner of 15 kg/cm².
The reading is 10.5 kg/cm²
